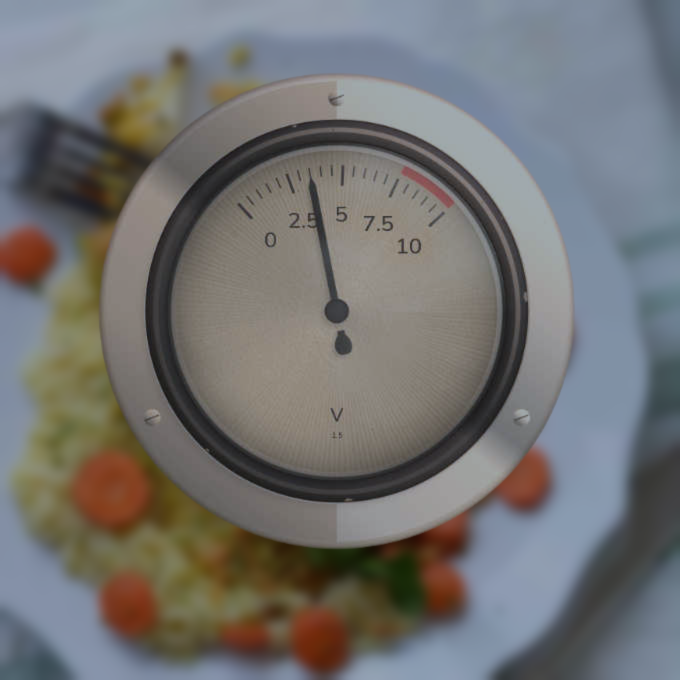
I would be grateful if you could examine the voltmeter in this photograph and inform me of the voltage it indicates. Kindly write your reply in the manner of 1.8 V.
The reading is 3.5 V
